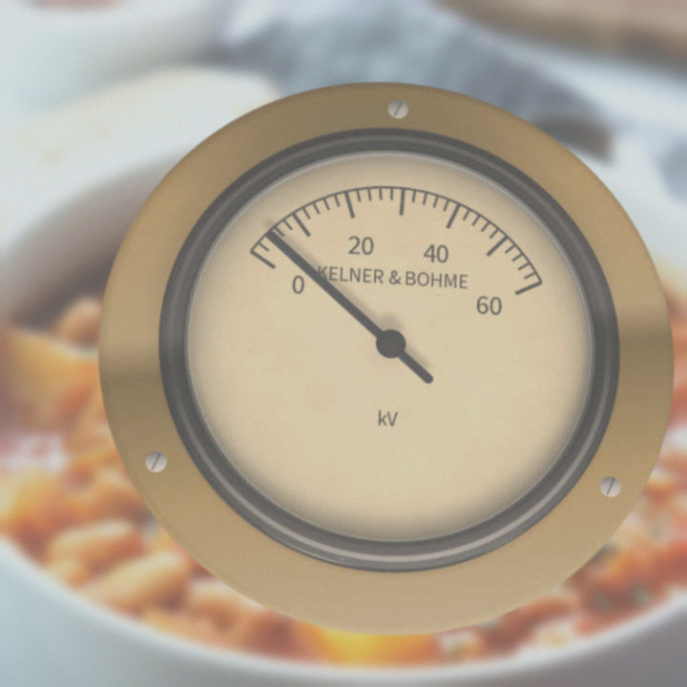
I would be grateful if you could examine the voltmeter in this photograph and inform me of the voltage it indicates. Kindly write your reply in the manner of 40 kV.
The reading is 4 kV
